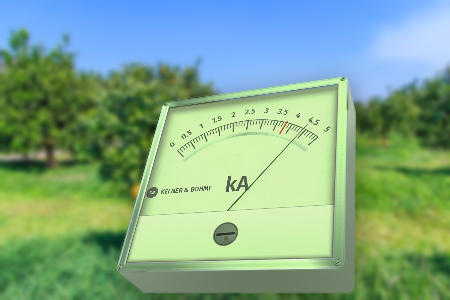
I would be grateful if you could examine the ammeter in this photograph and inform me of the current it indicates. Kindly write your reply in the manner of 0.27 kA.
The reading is 4.5 kA
